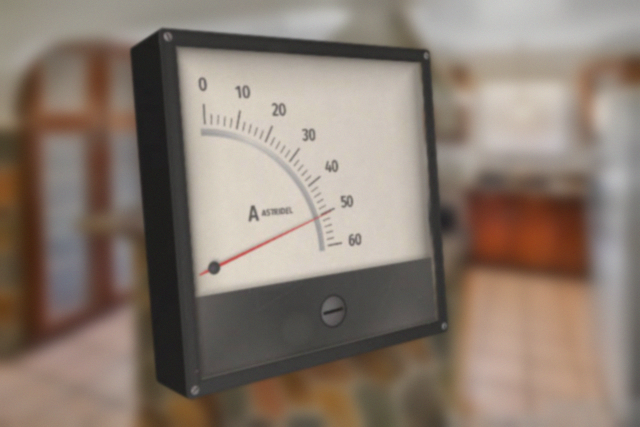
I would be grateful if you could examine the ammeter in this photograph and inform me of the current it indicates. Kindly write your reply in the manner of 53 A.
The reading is 50 A
